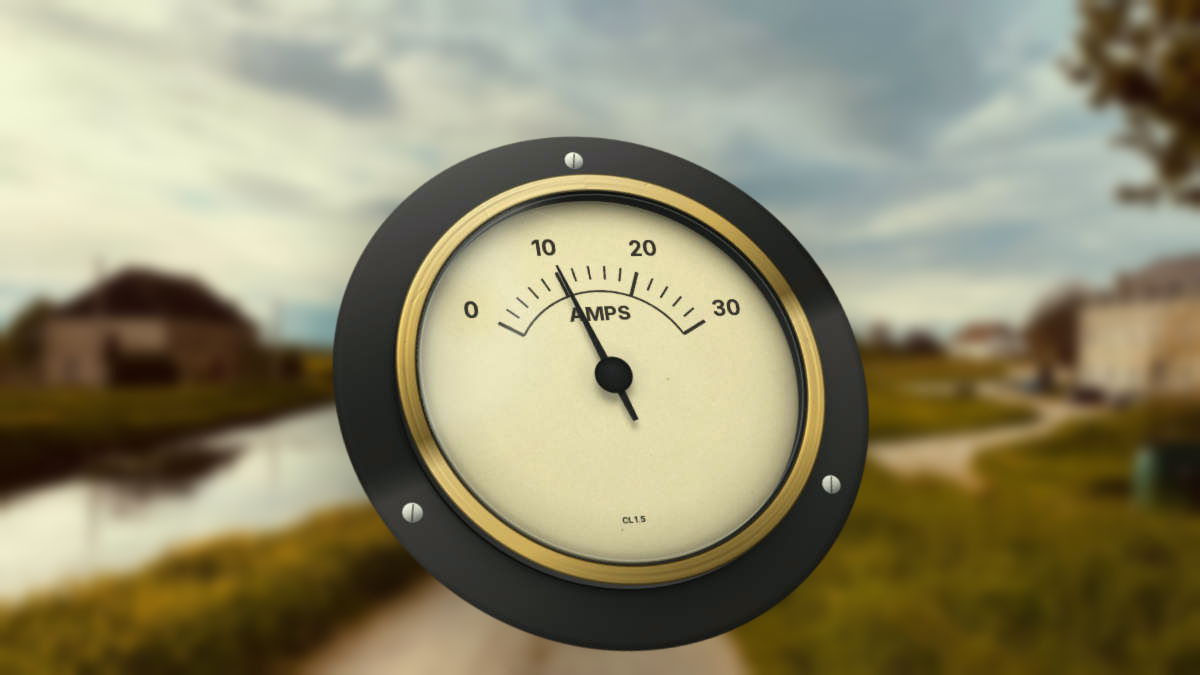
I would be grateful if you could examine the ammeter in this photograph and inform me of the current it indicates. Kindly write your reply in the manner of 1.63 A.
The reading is 10 A
